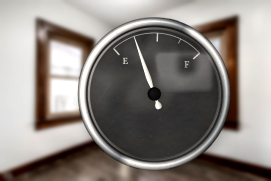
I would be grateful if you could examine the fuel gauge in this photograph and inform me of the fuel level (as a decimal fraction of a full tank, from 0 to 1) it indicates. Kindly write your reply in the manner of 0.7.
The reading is 0.25
